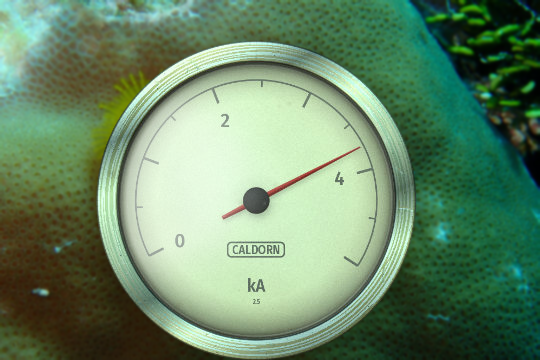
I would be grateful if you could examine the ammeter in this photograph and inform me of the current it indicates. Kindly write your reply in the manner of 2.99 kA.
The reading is 3.75 kA
